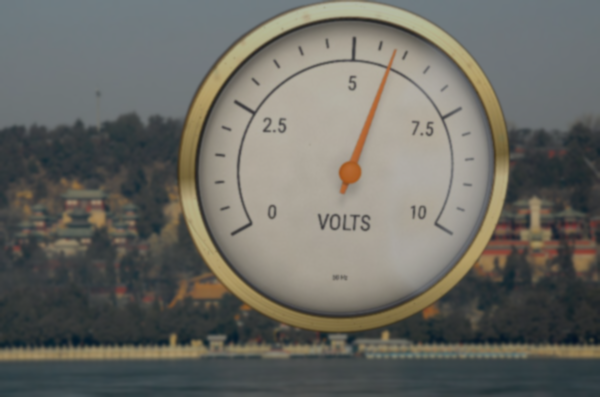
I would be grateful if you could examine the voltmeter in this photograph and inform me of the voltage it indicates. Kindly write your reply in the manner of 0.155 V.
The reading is 5.75 V
